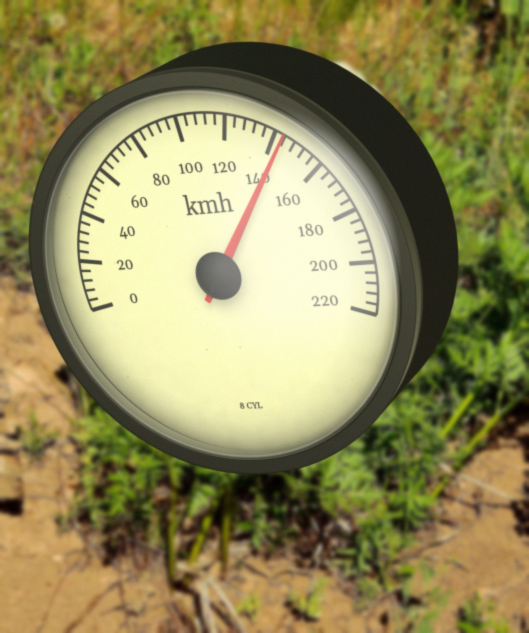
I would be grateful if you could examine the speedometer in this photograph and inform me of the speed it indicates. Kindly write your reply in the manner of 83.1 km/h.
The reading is 144 km/h
